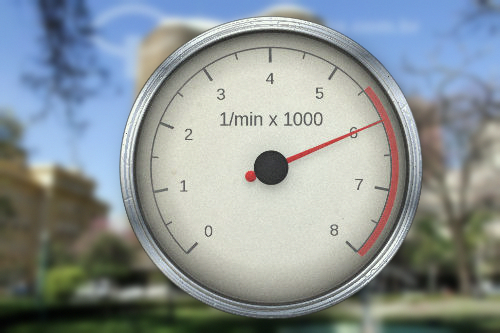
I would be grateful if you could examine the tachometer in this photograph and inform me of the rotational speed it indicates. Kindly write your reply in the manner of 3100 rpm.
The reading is 6000 rpm
